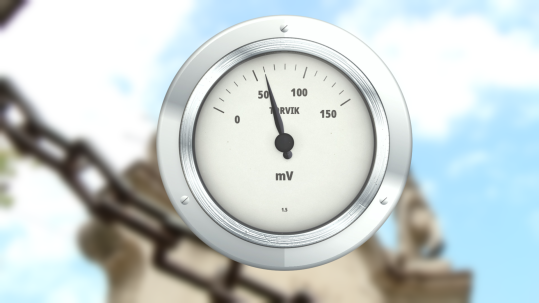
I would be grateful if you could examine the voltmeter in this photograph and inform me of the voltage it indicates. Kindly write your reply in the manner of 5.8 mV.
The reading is 60 mV
